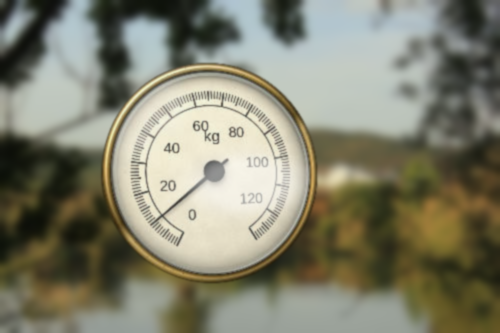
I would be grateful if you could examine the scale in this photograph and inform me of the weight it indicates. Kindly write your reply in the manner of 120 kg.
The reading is 10 kg
